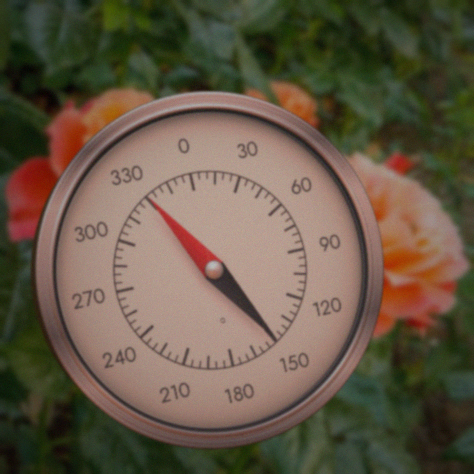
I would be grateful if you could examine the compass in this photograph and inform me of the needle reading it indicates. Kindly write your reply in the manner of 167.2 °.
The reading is 330 °
